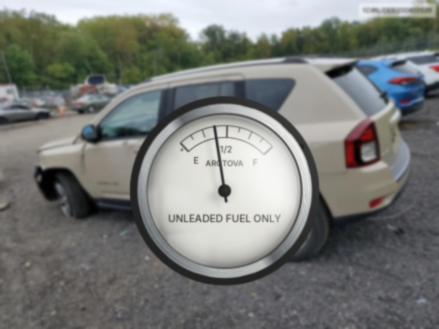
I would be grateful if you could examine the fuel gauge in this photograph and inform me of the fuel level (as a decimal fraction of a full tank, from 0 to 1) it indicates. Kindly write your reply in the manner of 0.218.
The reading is 0.375
